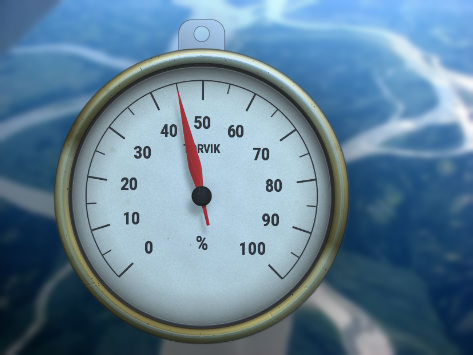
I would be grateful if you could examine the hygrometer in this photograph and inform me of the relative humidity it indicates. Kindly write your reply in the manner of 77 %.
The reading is 45 %
